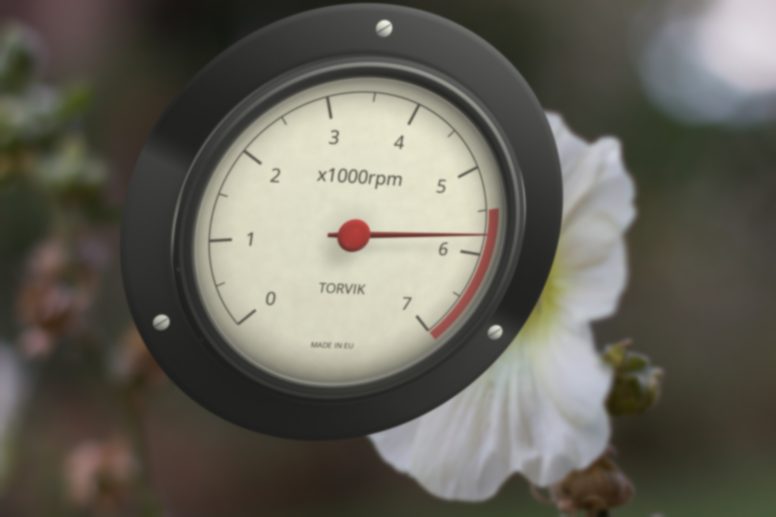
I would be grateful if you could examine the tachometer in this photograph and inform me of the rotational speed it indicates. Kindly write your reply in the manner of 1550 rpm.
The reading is 5750 rpm
